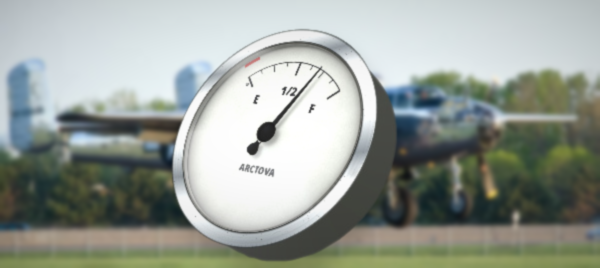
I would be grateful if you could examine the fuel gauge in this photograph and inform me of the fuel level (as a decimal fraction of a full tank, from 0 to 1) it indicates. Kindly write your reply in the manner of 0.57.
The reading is 0.75
